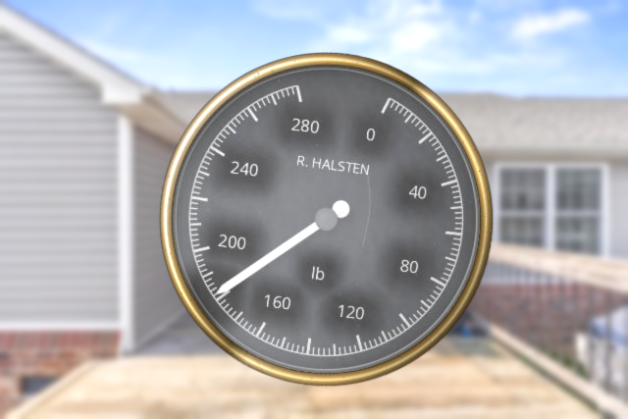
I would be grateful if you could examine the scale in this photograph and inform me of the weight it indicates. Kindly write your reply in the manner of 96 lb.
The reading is 182 lb
